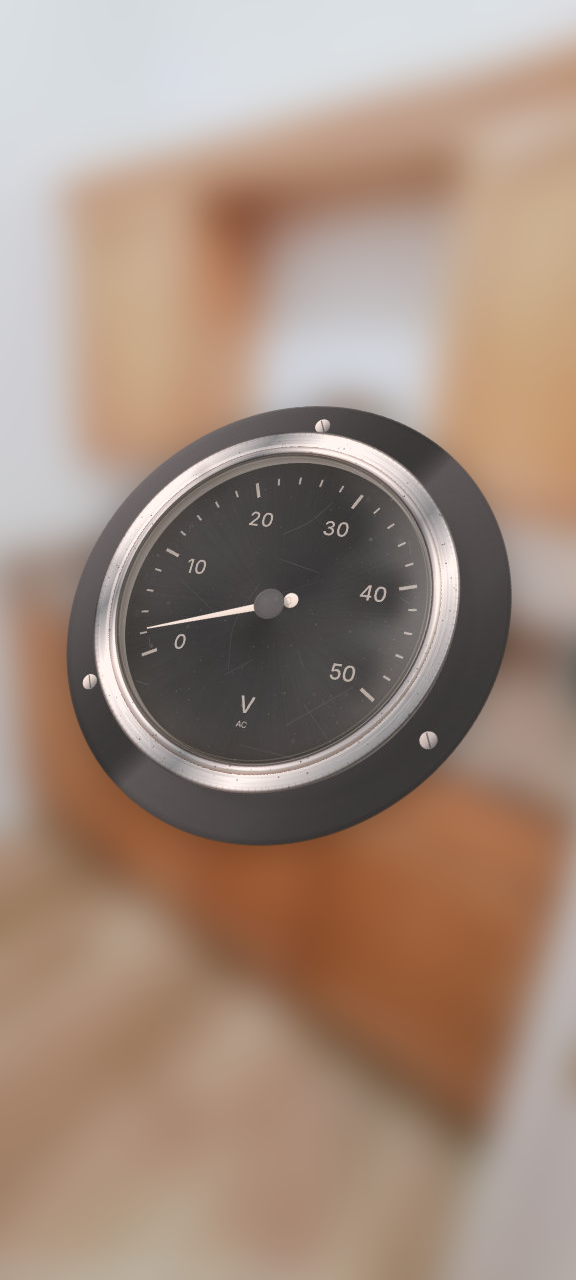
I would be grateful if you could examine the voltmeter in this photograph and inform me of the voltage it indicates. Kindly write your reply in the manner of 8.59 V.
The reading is 2 V
